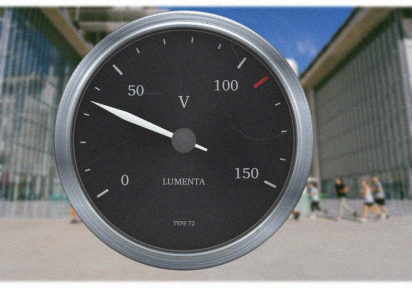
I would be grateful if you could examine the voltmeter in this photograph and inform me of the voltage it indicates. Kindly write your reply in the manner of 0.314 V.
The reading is 35 V
